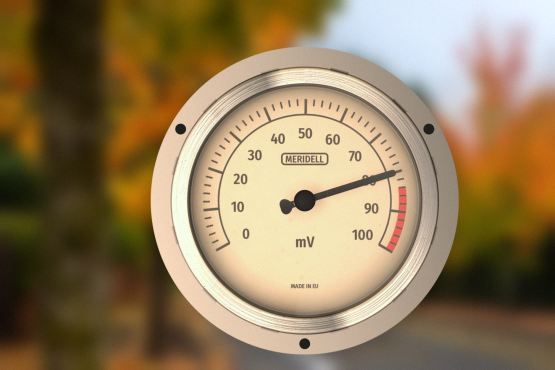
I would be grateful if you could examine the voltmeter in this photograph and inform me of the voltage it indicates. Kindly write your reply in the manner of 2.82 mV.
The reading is 80 mV
